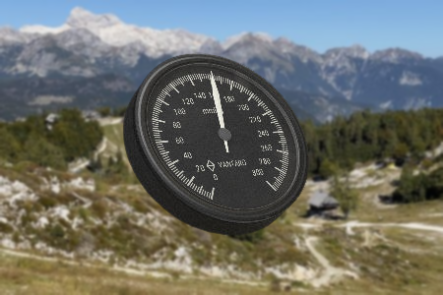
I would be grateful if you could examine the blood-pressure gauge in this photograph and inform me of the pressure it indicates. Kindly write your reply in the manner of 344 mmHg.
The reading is 160 mmHg
